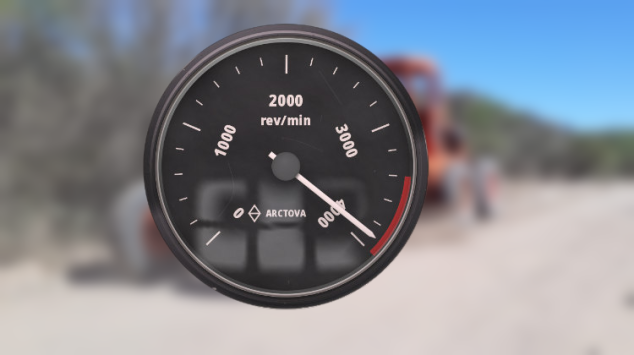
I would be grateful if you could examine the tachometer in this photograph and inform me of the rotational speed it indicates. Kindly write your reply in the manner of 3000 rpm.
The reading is 3900 rpm
